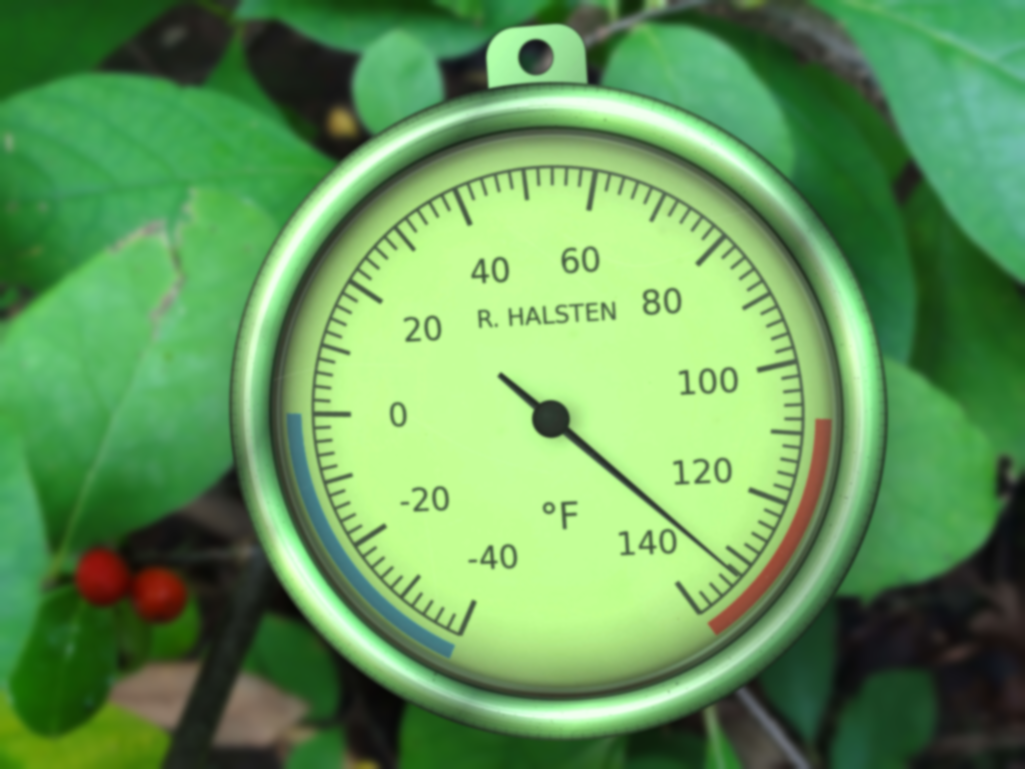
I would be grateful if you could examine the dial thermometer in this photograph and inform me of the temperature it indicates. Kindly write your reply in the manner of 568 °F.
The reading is 132 °F
